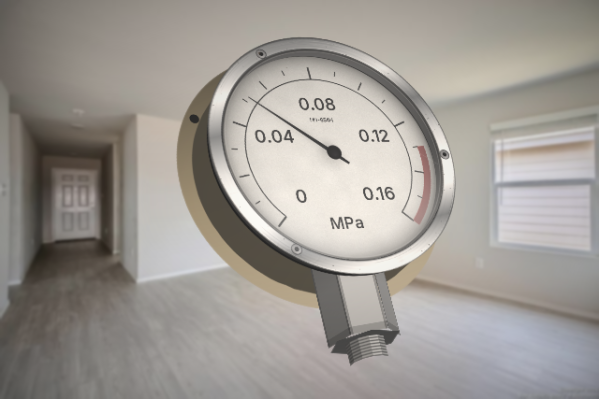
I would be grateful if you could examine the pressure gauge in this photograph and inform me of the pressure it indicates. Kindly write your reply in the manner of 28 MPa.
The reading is 0.05 MPa
